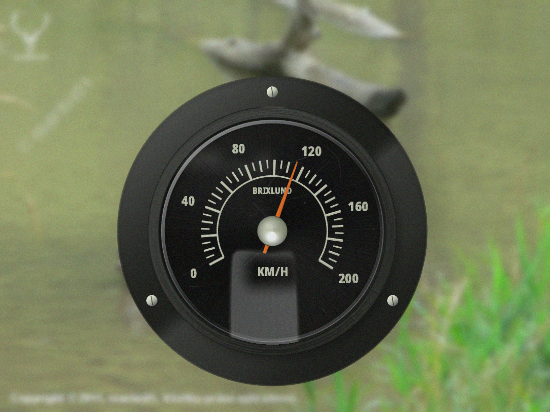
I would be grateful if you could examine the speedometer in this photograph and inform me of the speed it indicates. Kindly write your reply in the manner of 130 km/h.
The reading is 115 km/h
